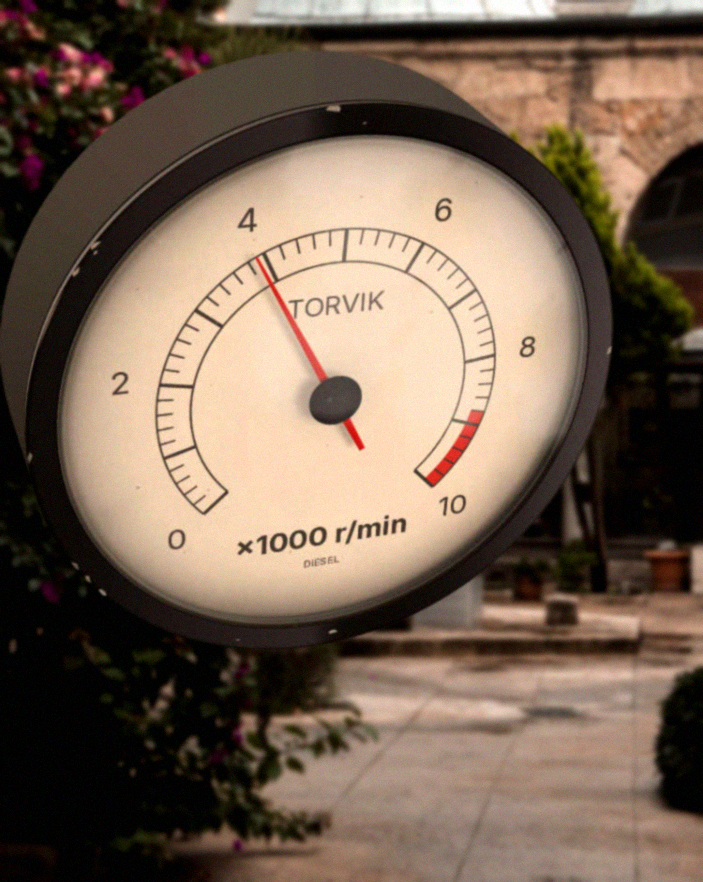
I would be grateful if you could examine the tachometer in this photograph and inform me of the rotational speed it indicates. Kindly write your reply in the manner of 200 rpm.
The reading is 3900 rpm
